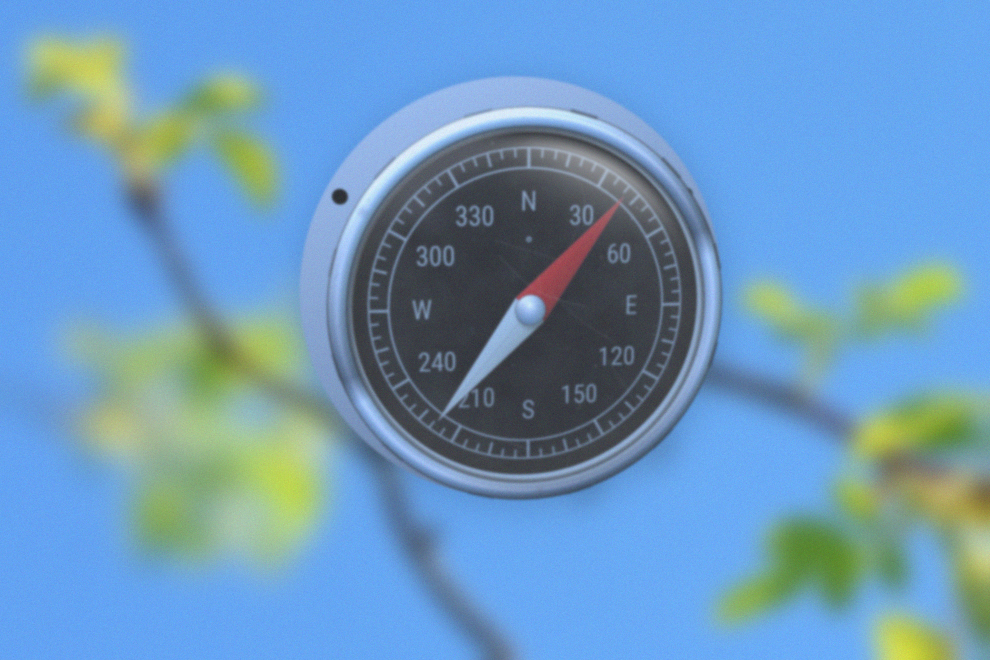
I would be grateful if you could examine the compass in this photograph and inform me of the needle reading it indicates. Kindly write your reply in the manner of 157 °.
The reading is 40 °
